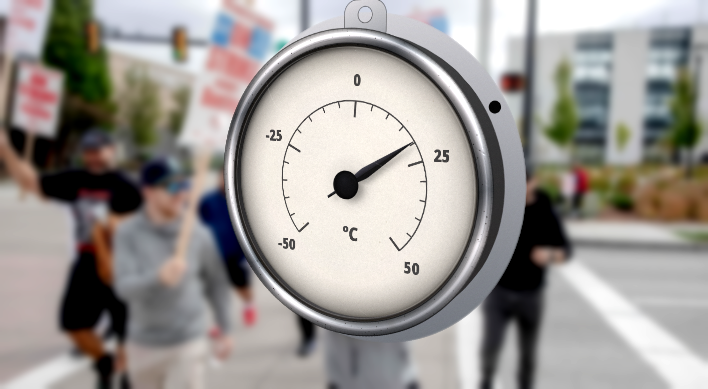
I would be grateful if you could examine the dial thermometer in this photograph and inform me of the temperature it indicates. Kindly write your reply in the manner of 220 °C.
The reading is 20 °C
